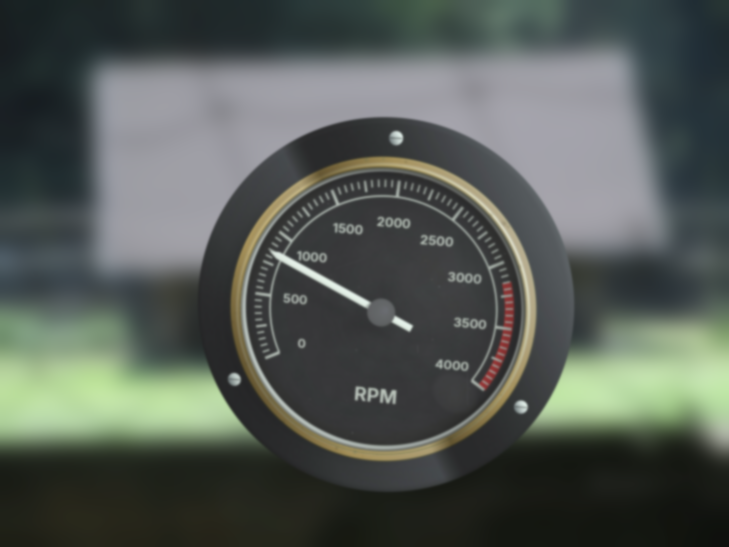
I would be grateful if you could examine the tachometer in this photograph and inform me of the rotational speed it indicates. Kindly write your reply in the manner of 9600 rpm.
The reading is 850 rpm
